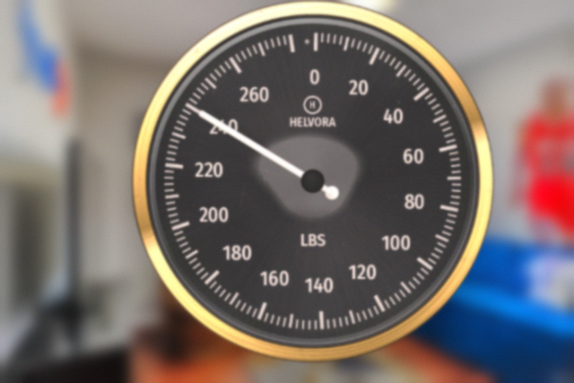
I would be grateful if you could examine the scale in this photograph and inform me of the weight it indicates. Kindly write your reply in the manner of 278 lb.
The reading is 240 lb
